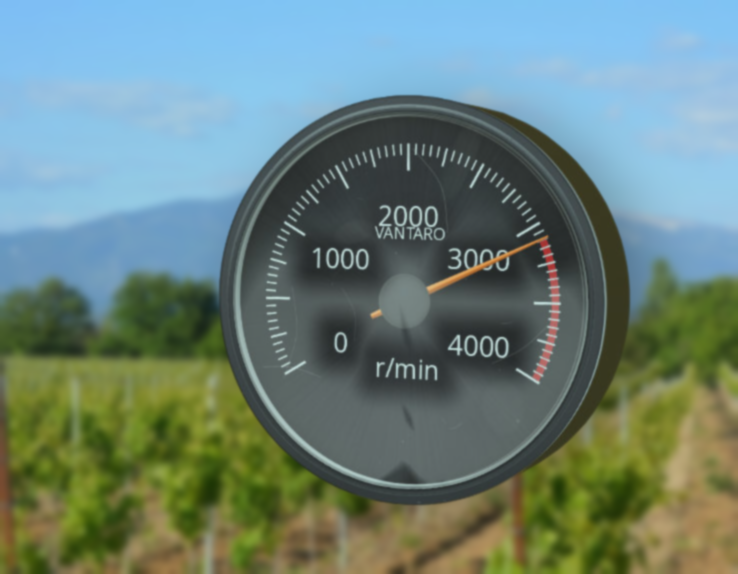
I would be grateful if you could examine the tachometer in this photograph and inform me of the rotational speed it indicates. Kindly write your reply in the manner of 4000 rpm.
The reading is 3100 rpm
